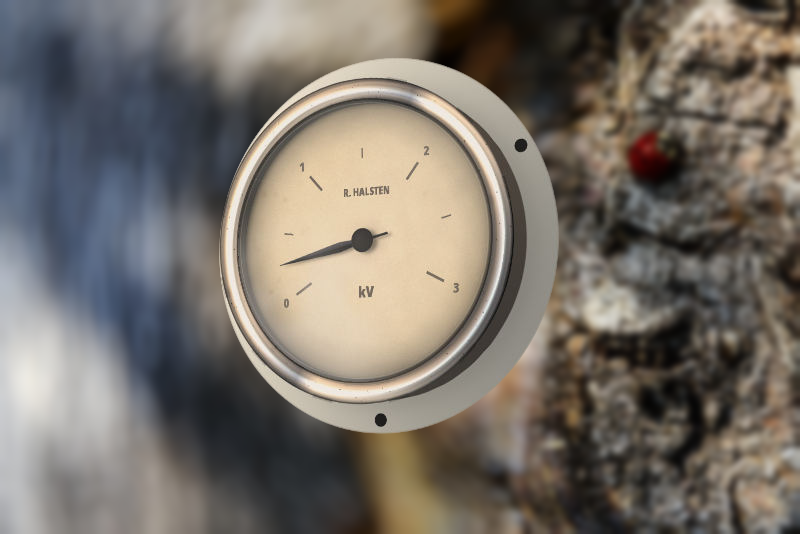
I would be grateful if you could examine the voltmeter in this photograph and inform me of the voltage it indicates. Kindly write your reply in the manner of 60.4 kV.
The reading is 0.25 kV
